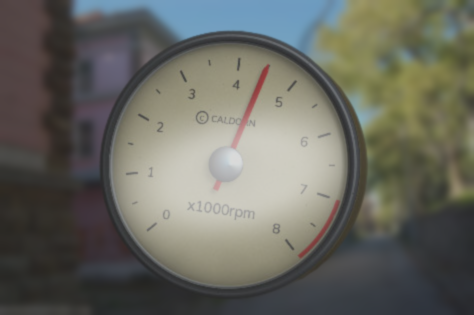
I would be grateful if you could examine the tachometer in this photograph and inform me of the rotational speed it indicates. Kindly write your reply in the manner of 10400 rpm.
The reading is 4500 rpm
